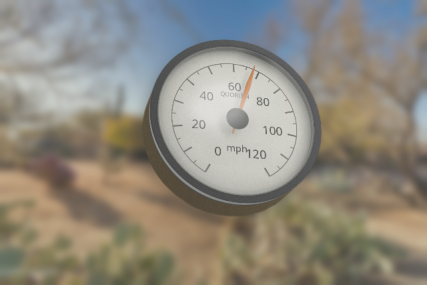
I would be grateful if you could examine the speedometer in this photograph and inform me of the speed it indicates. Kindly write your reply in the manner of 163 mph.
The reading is 67.5 mph
